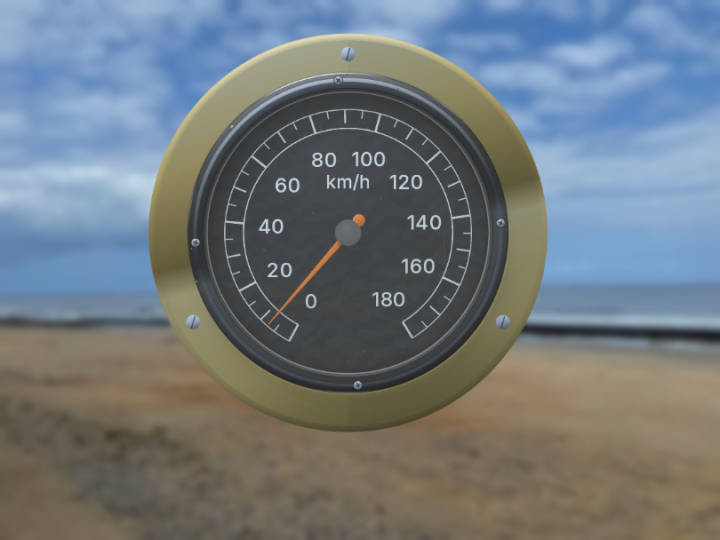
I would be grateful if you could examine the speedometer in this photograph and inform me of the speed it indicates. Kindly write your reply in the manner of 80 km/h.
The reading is 7.5 km/h
